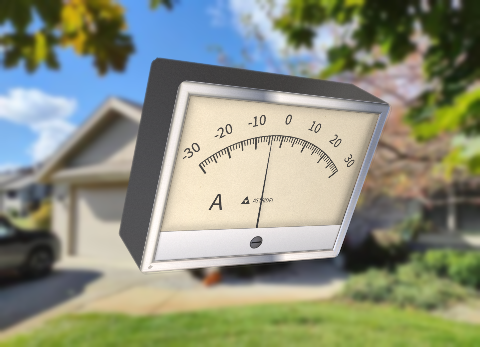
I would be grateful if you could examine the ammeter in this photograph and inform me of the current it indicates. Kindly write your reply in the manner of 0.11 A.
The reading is -5 A
